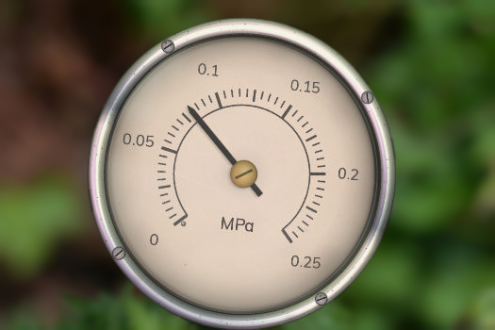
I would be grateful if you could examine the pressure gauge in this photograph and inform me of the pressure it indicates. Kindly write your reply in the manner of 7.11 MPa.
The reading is 0.08 MPa
